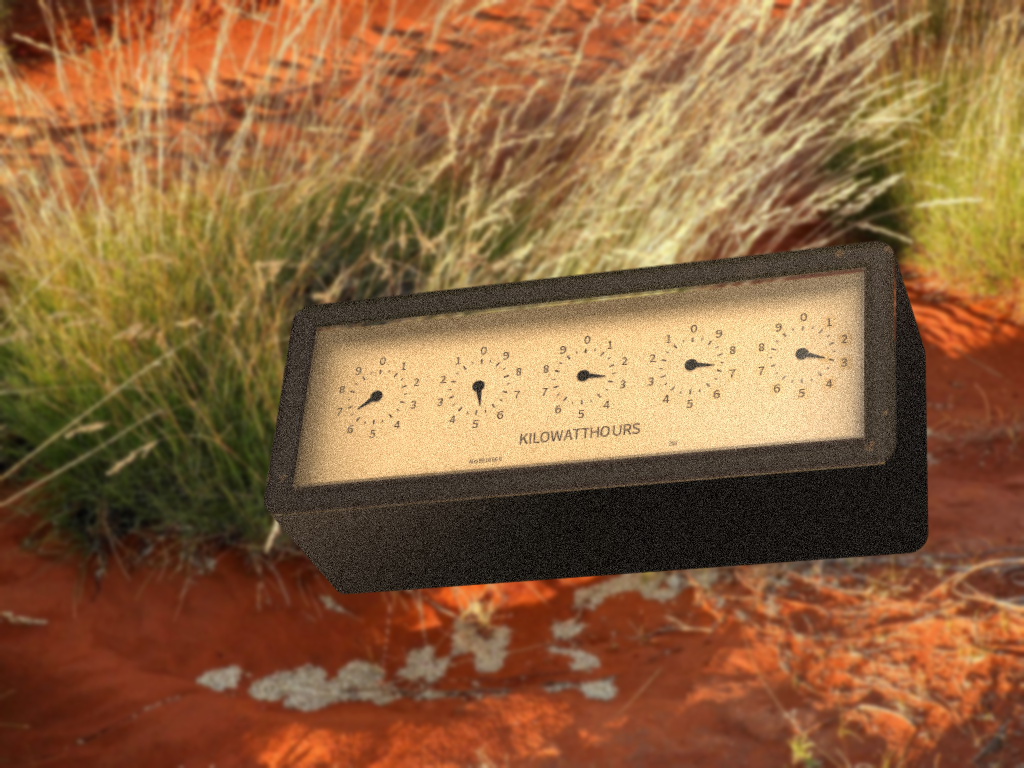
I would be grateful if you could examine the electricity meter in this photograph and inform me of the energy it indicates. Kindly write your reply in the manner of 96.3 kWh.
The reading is 65273 kWh
